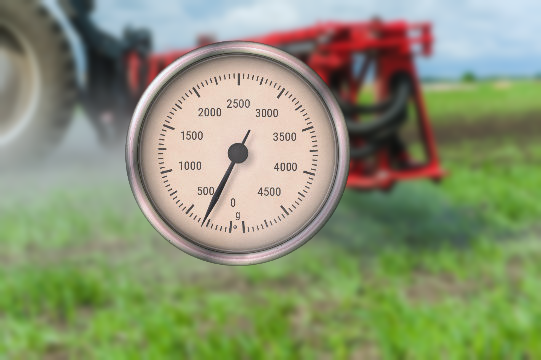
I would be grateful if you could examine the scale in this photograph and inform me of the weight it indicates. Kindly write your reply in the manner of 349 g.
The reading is 300 g
